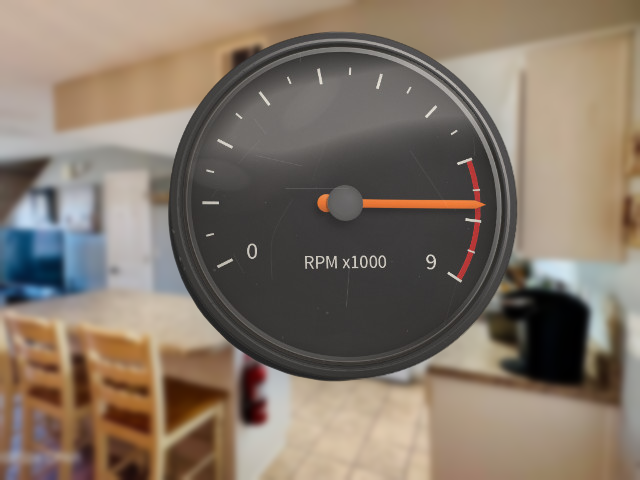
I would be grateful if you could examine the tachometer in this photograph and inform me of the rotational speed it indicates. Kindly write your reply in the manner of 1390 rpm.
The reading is 7750 rpm
